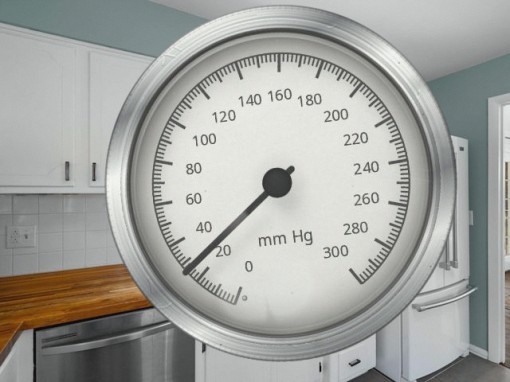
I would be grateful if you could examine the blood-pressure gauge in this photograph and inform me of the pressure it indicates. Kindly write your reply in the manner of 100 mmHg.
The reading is 26 mmHg
